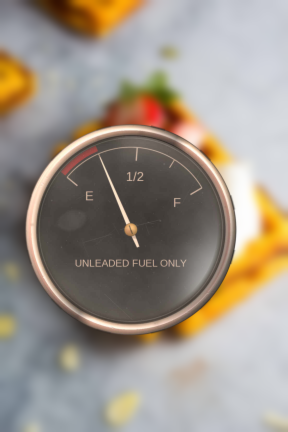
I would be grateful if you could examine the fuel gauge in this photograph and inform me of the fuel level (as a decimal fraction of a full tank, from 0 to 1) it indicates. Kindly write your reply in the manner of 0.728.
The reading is 0.25
